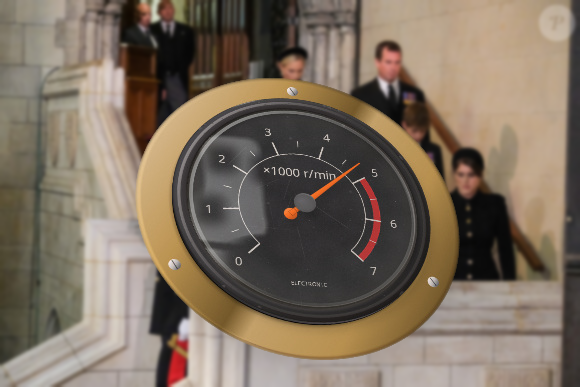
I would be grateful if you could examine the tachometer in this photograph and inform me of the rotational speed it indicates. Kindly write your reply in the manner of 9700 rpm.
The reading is 4750 rpm
